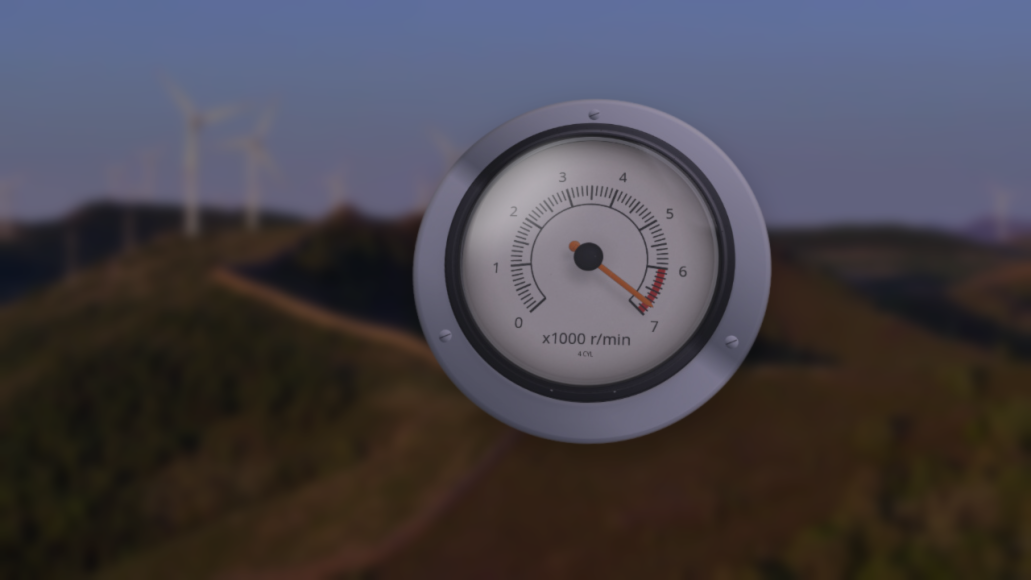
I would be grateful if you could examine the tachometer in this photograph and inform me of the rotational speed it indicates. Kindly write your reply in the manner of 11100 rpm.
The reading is 6800 rpm
